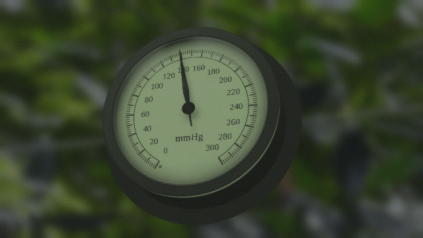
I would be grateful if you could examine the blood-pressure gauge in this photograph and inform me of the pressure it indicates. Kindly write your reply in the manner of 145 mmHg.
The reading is 140 mmHg
